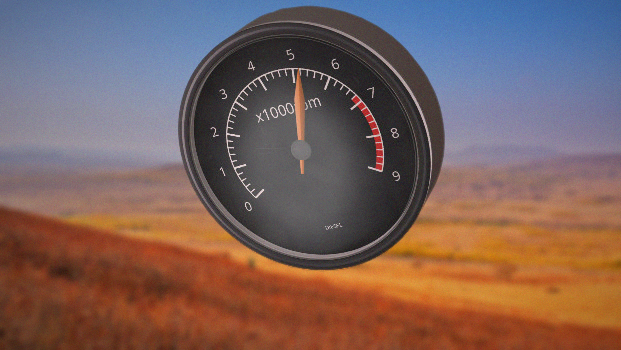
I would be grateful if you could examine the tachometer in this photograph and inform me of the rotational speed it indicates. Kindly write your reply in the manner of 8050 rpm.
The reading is 5200 rpm
